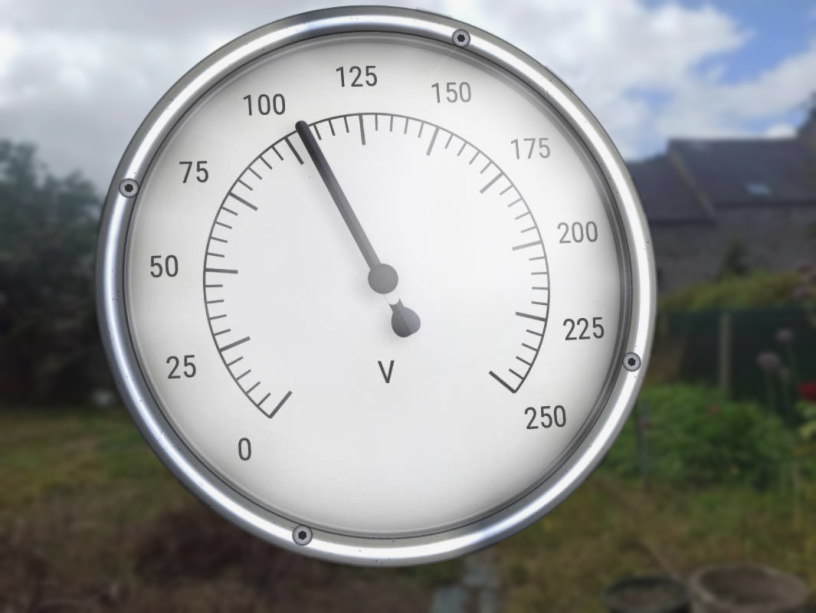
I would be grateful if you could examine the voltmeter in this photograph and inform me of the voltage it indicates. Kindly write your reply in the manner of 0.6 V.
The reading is 105 V
